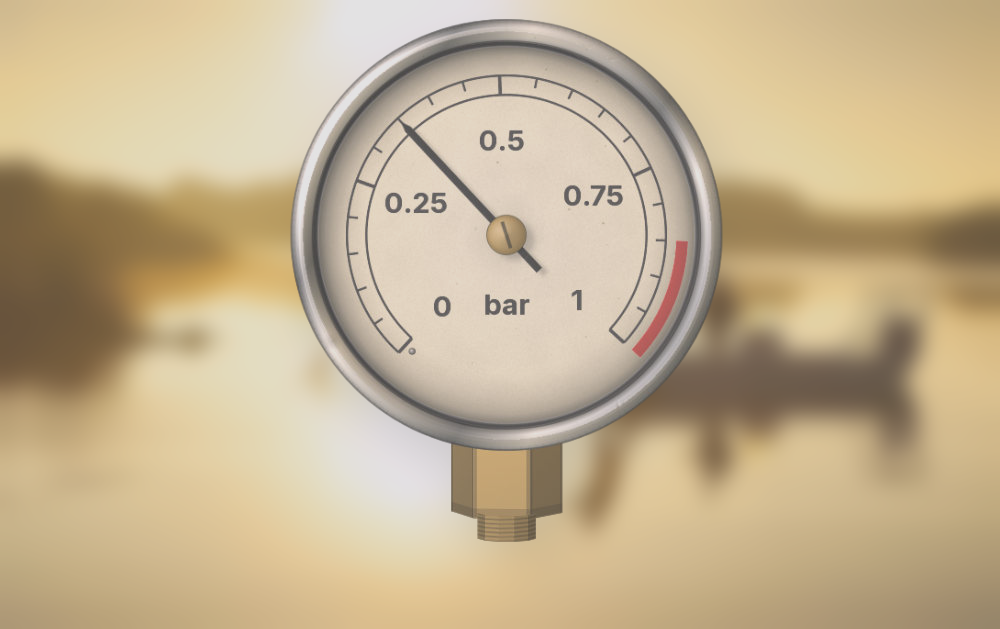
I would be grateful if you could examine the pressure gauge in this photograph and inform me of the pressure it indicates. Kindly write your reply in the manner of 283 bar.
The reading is 0.35 bar
